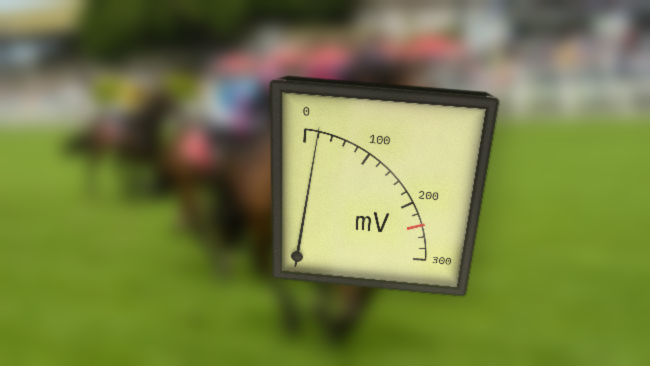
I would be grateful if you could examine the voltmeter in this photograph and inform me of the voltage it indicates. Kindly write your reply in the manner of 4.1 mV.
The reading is 20 mV
